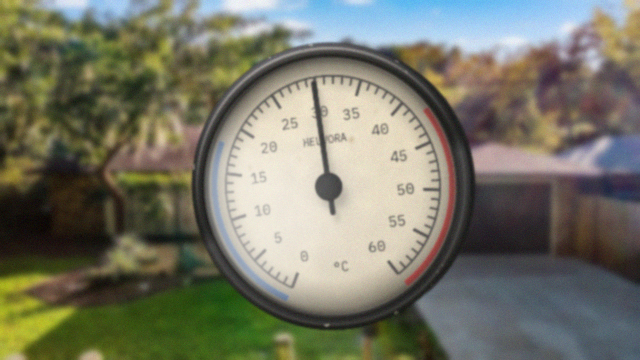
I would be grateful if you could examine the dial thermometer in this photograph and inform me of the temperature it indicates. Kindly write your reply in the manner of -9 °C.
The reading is 30 °C
